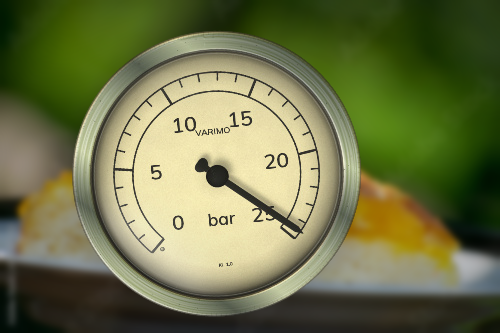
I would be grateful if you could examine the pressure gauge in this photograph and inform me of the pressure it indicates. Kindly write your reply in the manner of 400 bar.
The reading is 24.5 bar
